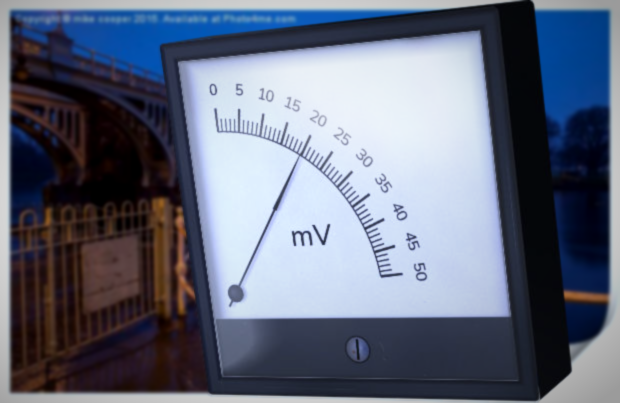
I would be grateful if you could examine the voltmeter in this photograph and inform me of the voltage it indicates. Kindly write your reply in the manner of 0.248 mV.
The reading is 20 mV
